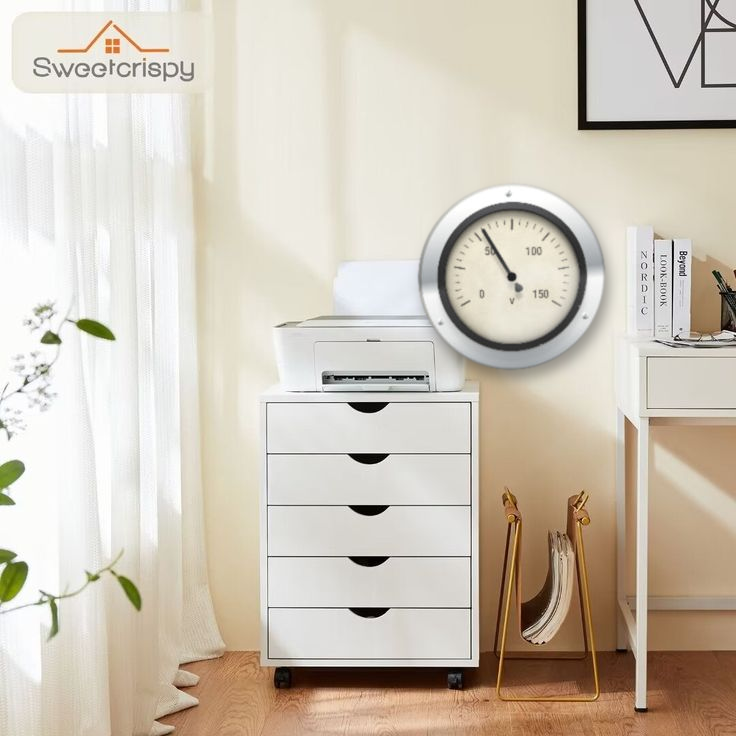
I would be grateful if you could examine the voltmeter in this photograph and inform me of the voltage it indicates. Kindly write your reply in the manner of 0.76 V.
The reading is 55 V
